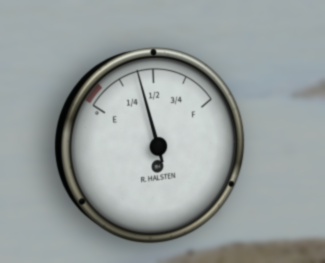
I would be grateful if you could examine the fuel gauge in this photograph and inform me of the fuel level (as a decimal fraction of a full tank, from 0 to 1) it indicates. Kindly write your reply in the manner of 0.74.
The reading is 0.375
